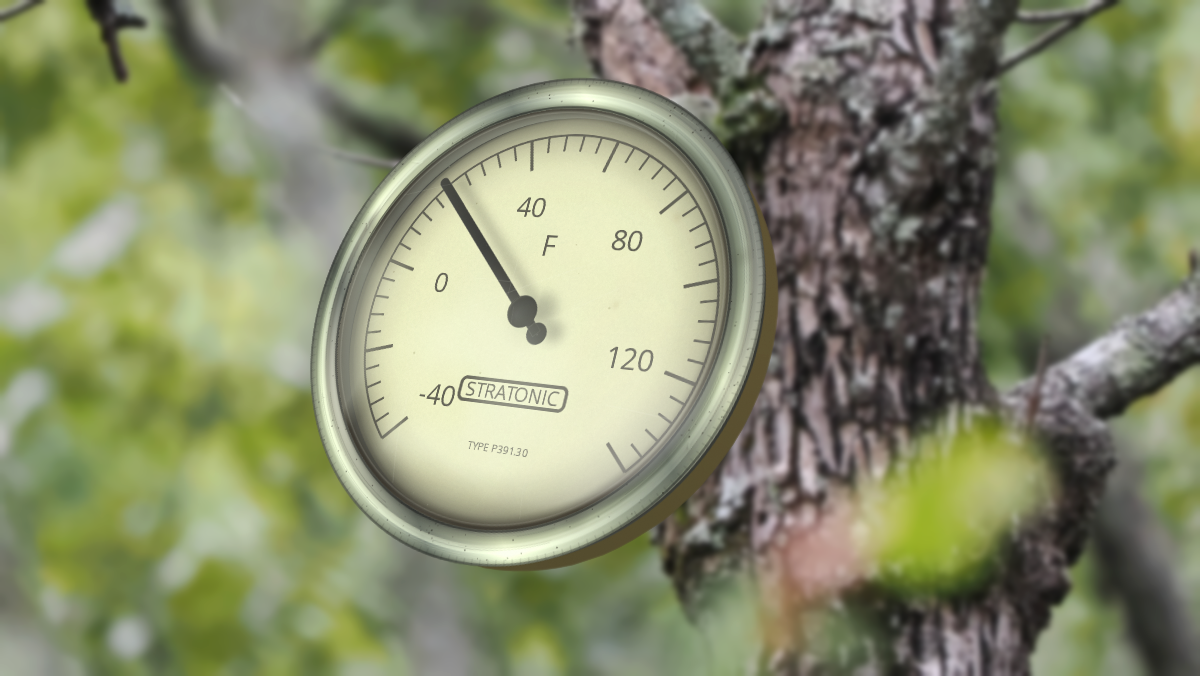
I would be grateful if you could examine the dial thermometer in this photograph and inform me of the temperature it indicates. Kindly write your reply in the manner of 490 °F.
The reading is 20 °F
